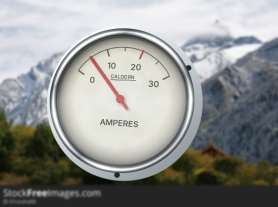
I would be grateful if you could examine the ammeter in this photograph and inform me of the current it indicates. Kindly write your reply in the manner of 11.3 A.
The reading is 5 A
